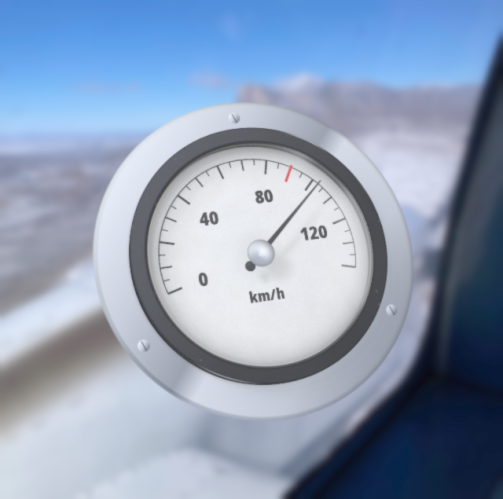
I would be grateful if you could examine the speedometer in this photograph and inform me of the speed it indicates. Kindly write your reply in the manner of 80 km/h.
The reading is 102.5 km/h
